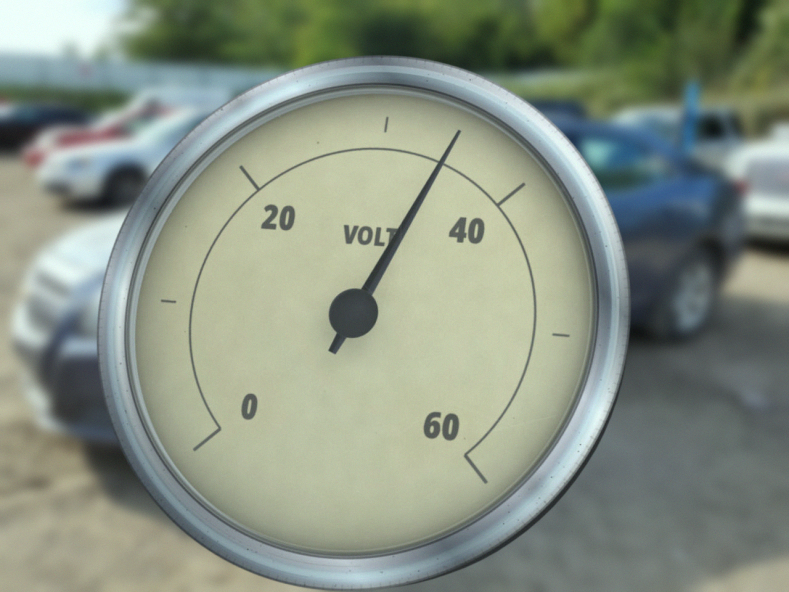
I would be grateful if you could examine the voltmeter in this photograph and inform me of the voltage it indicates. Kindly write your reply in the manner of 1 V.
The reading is 35 V
